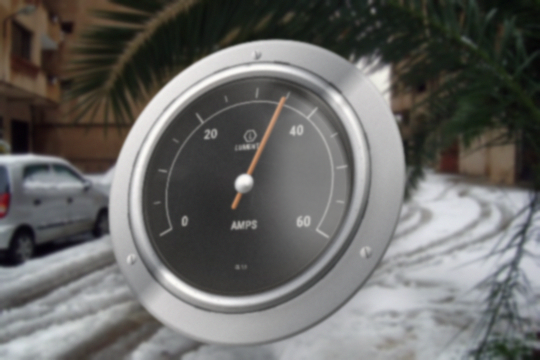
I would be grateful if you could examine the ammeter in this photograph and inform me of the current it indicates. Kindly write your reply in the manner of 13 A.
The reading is 35 A
